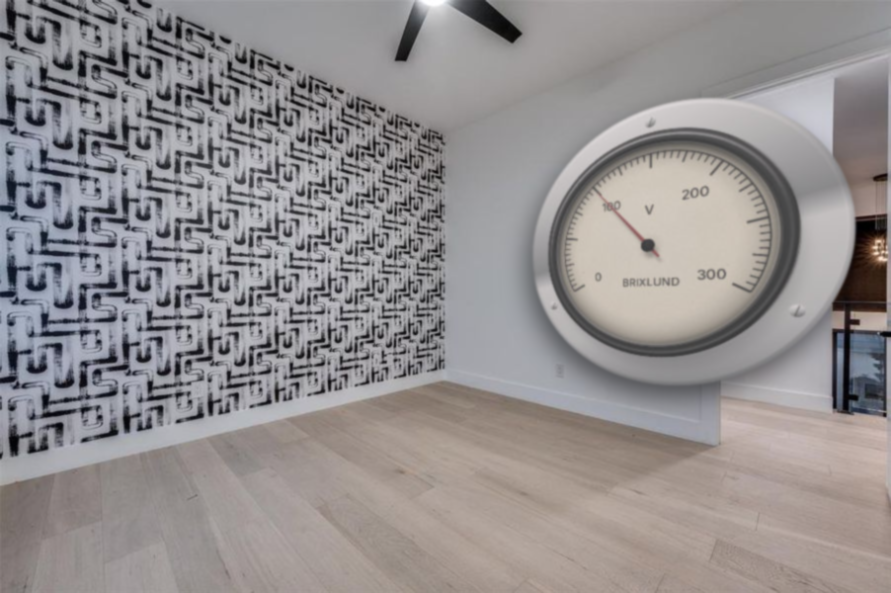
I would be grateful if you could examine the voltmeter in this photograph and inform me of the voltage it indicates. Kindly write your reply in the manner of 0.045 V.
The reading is 100 V
